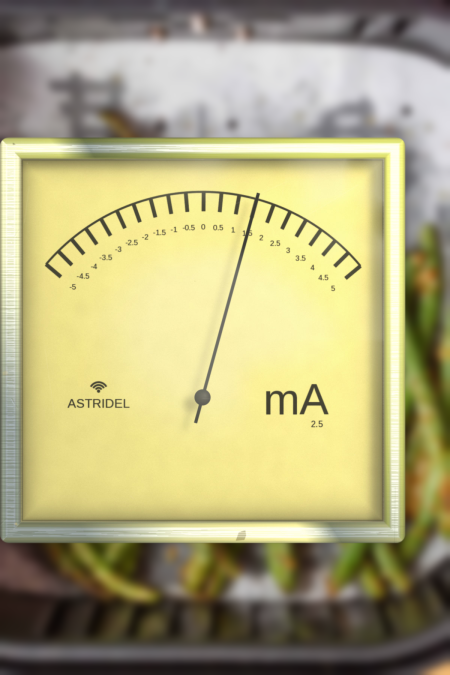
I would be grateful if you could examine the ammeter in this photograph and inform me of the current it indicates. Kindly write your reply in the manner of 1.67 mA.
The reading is 1.5 mA
